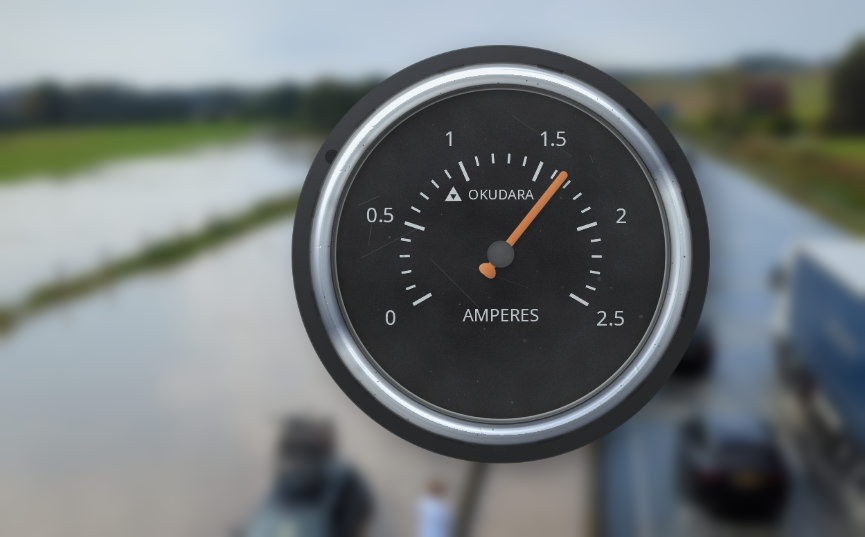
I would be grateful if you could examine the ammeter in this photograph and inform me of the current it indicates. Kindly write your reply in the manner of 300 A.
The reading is 1.65 A
